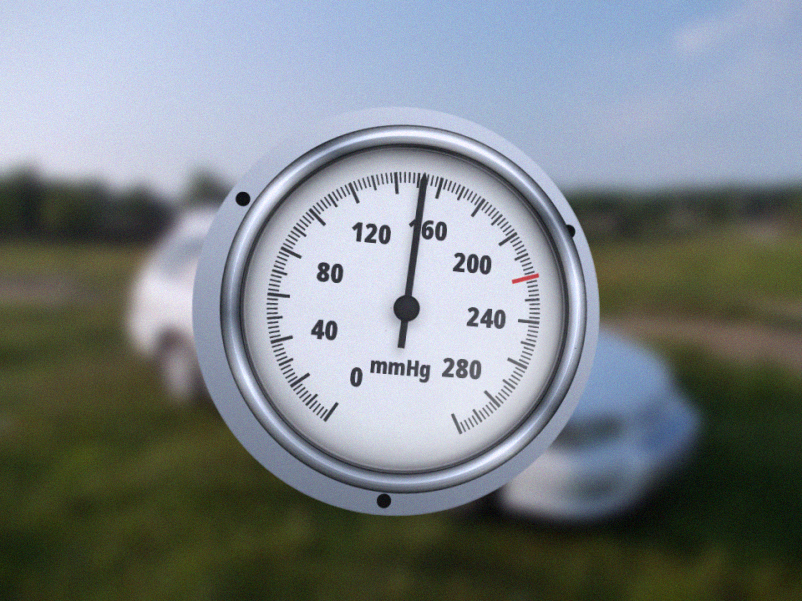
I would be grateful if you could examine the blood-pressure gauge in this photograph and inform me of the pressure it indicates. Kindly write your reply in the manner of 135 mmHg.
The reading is 152 mmHg
